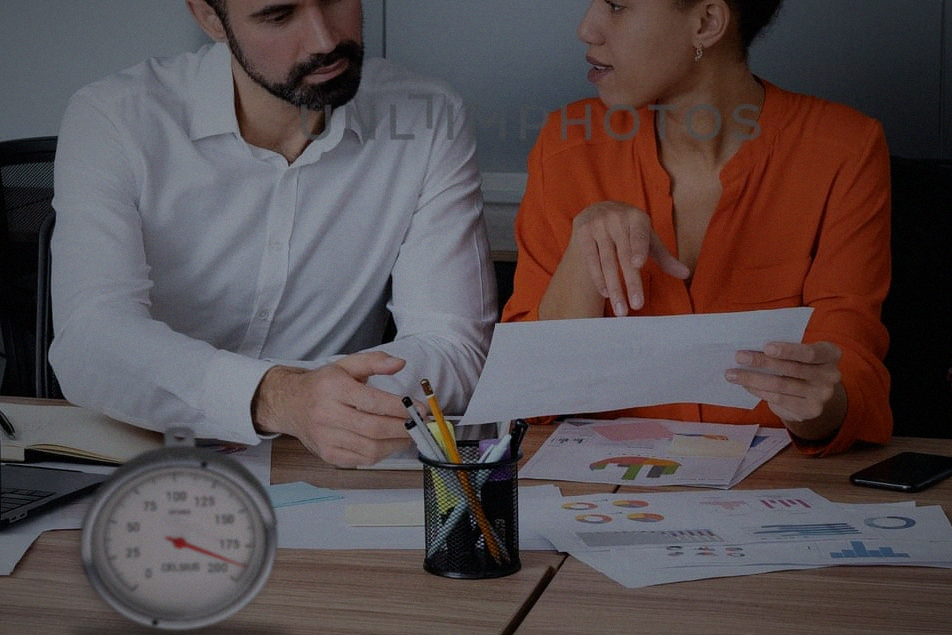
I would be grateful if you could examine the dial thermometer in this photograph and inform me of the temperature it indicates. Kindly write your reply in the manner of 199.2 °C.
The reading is 187.5 °C
